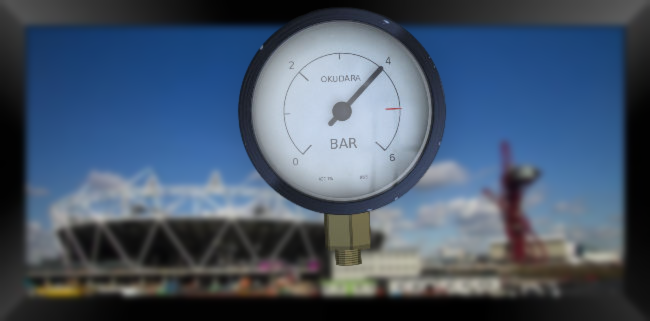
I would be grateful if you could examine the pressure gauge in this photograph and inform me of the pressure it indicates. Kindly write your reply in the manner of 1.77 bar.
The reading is 4 bar
